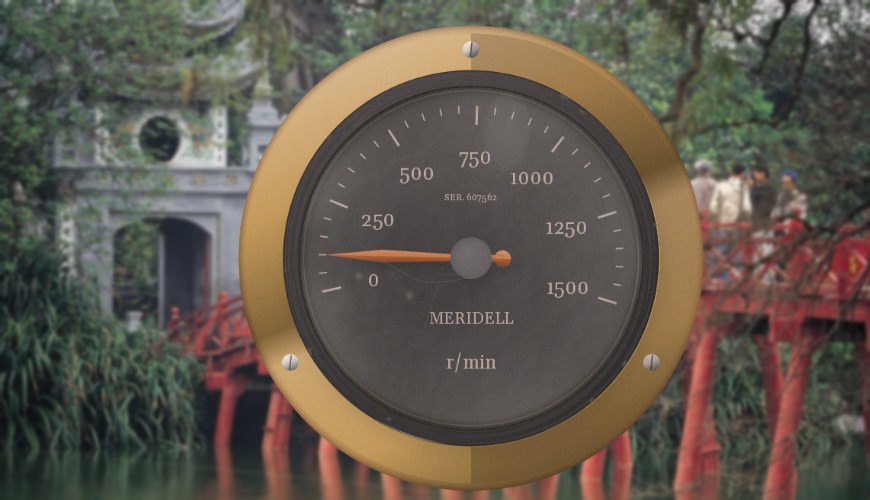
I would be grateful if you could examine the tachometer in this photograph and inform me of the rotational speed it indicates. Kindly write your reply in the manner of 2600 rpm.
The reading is 100 rpm
